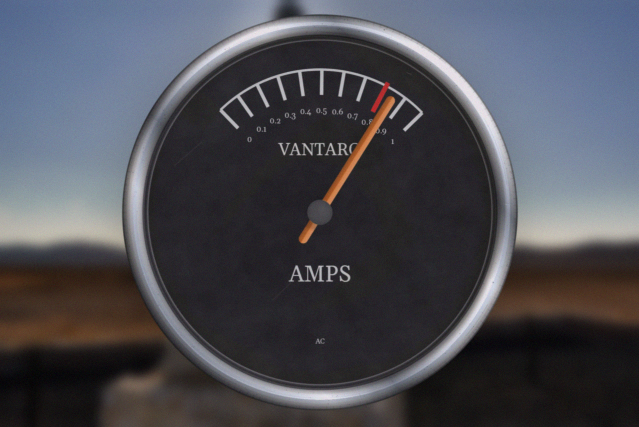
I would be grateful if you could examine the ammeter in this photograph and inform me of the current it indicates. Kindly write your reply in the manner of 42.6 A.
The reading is 0.85 A
